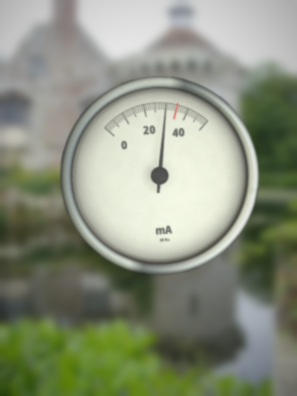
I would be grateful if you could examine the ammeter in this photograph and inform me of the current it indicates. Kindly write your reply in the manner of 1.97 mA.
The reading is 30 mA
